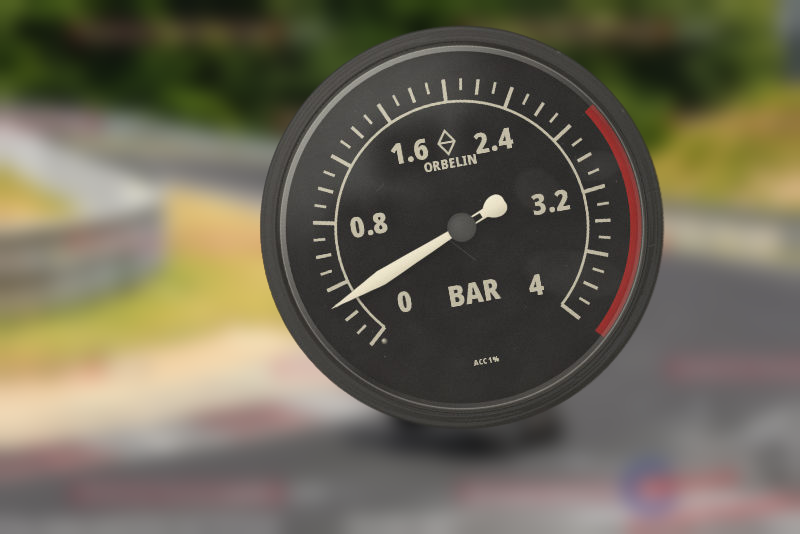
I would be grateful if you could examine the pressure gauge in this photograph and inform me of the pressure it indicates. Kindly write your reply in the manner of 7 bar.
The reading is 0.3 bar
